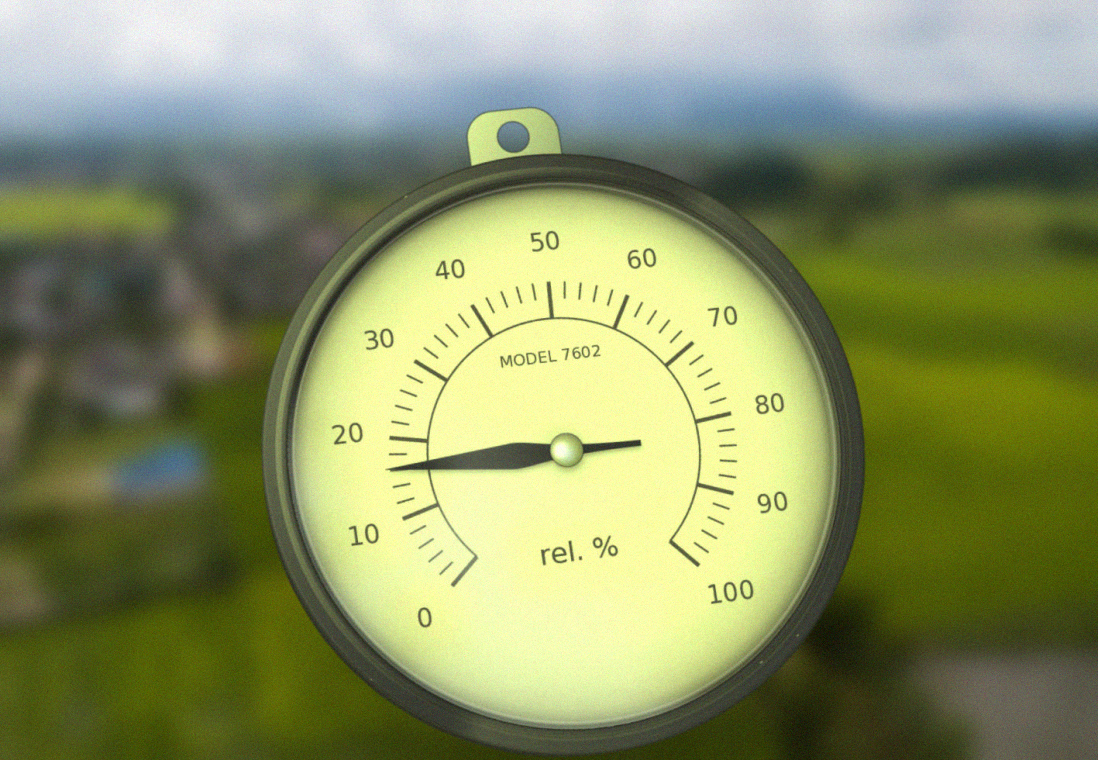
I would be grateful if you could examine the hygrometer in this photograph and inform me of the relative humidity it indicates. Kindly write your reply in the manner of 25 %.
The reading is 16 %
